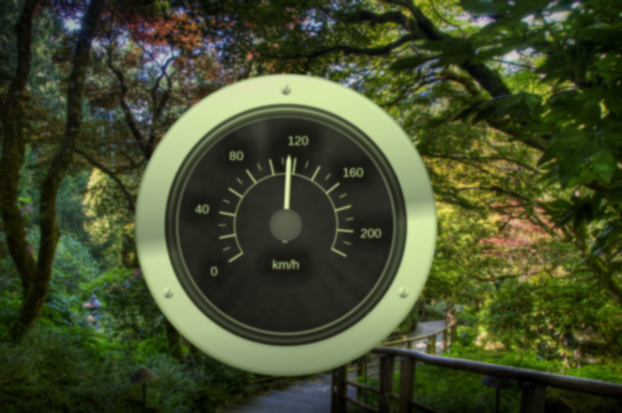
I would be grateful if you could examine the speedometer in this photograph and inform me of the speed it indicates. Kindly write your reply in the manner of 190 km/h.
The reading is 115 km/h
